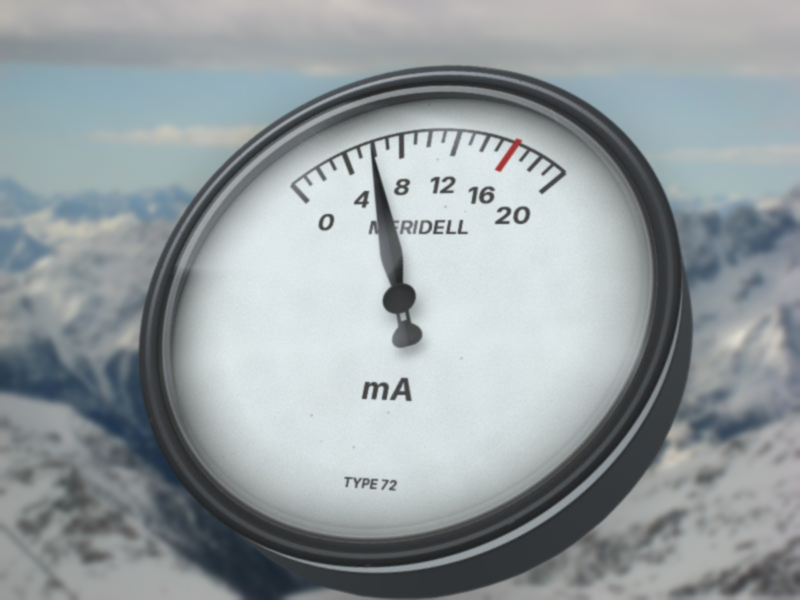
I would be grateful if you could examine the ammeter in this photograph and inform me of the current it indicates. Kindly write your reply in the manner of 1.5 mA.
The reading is 6 mA
